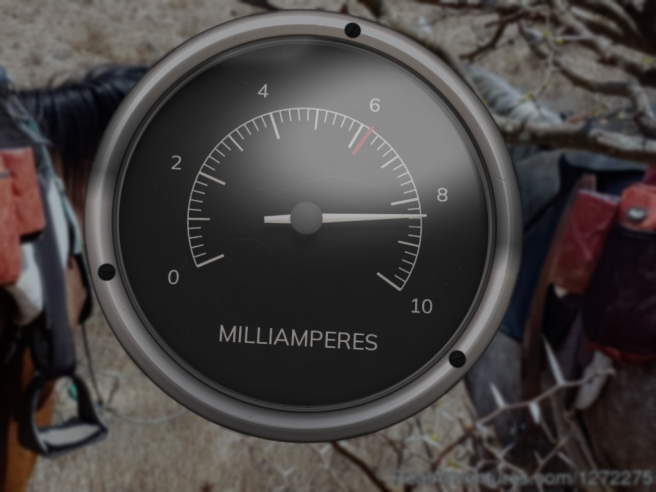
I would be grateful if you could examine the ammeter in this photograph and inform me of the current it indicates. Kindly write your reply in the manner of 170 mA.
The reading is 8.4 mA
